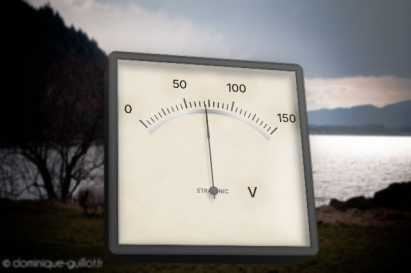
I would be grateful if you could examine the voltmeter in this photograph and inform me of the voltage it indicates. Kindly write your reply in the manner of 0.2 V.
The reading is 70 V
